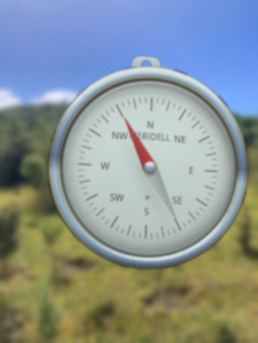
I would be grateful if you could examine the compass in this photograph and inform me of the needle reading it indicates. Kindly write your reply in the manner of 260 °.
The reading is 330 °
